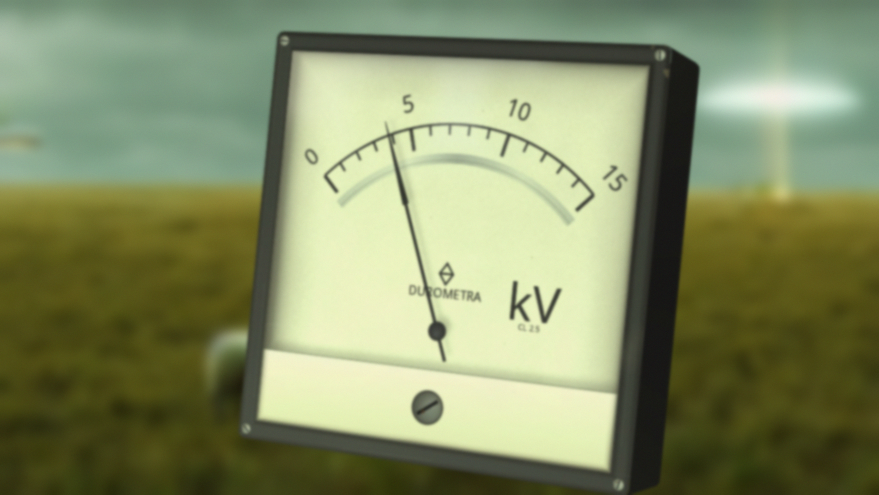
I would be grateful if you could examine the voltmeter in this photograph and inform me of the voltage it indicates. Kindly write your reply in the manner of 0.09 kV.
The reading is 4 kV
